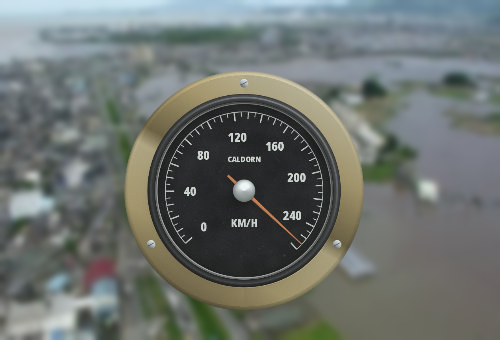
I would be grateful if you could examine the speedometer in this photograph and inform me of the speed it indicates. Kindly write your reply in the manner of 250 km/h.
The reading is 255 km/h
